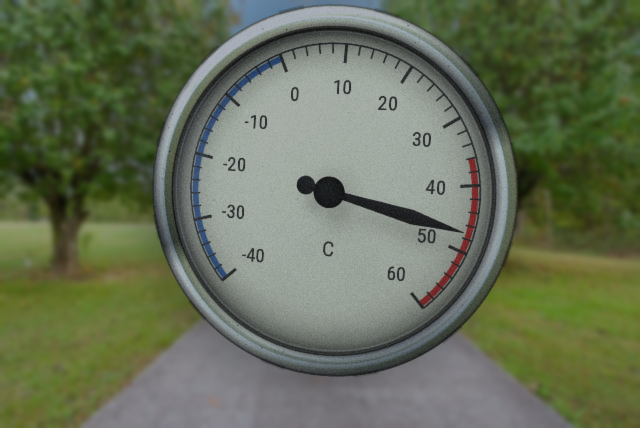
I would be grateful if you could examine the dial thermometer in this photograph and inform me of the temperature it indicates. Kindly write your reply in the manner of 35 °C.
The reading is 47 °C
